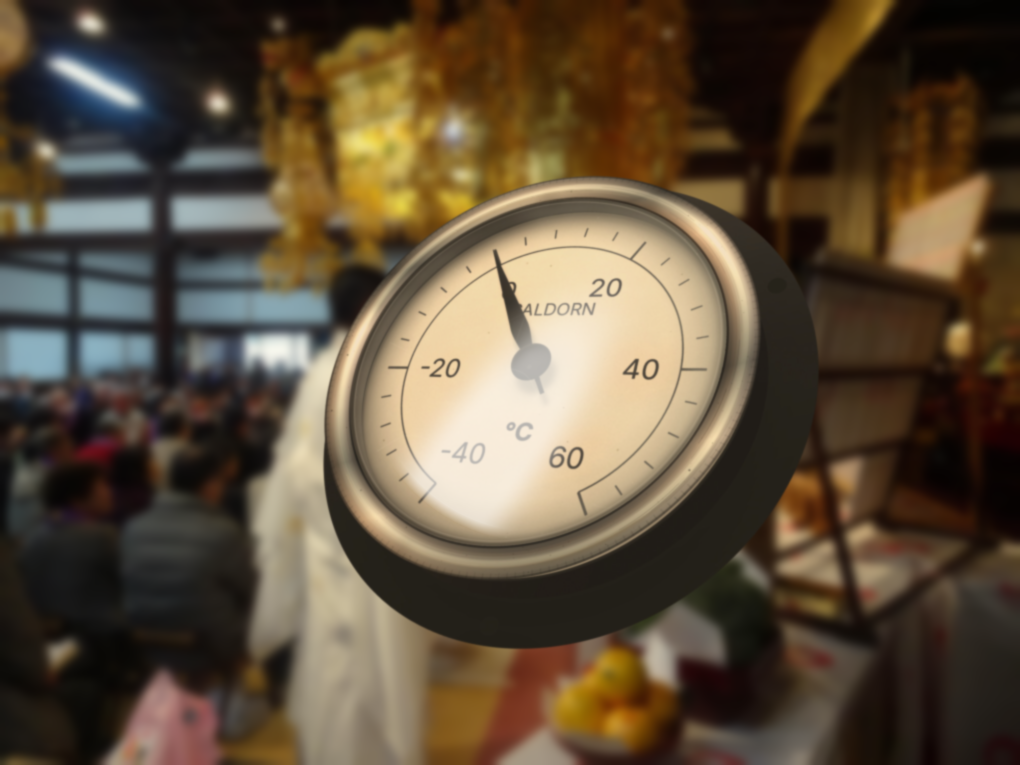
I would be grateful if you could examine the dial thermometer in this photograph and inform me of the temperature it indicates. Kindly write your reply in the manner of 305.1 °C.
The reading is 0 °C
